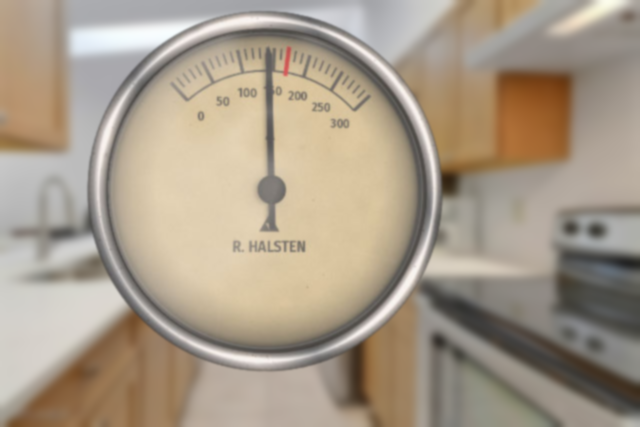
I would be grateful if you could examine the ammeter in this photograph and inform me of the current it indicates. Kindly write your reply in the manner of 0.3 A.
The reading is 140 A
